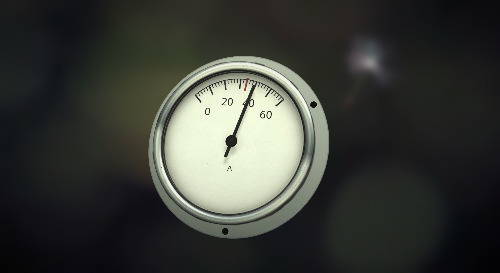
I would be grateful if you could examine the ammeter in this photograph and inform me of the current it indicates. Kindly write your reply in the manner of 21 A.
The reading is 40 A
